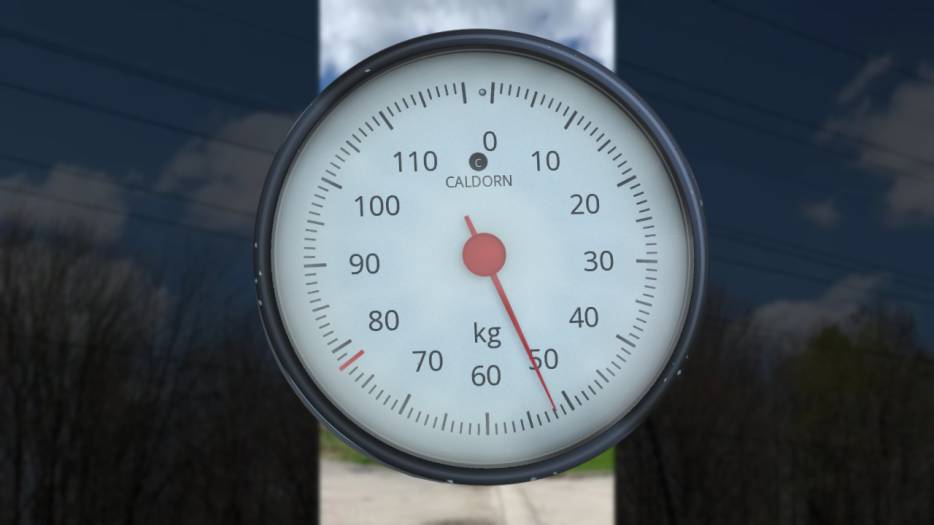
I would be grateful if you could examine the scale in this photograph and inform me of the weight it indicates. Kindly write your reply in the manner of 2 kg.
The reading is 52 kg
